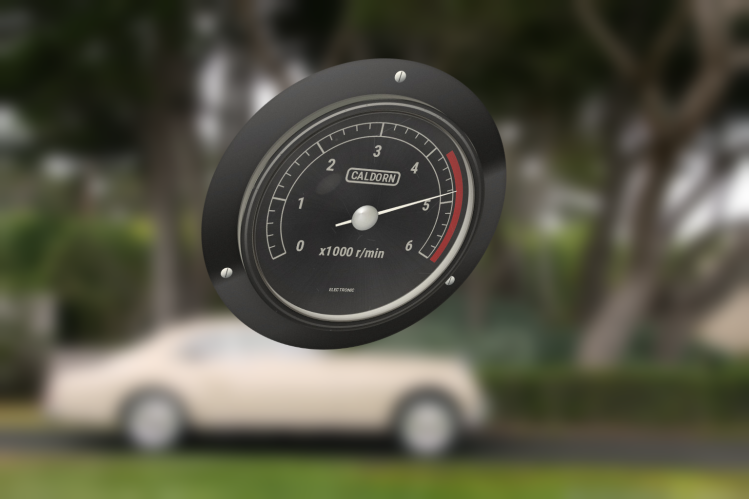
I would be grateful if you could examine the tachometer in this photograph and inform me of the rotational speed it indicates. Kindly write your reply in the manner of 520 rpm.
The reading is 4800 rpm
